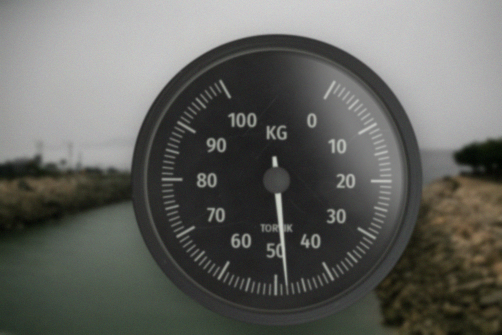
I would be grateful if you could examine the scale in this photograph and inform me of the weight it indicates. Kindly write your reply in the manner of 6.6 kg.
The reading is 48 kg
